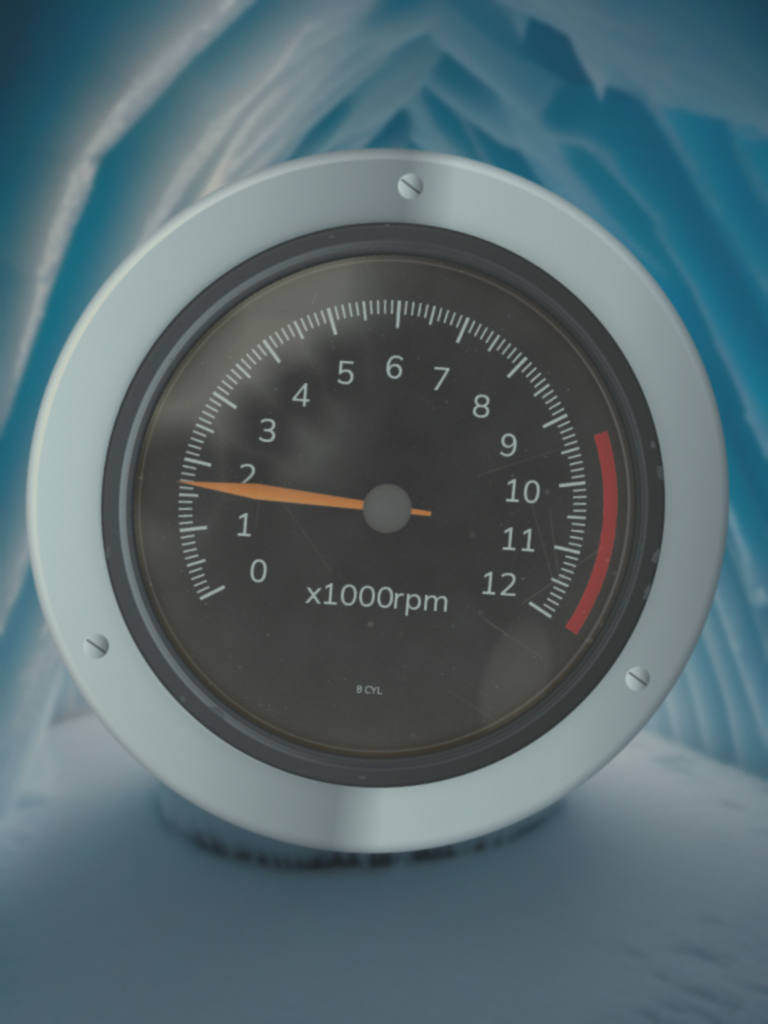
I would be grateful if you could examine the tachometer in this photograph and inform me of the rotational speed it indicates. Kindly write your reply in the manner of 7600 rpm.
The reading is 1700 rpm
